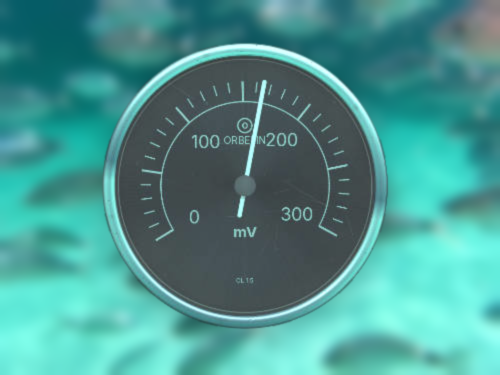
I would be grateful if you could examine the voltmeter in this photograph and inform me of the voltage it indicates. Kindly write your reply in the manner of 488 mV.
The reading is 165 mV
